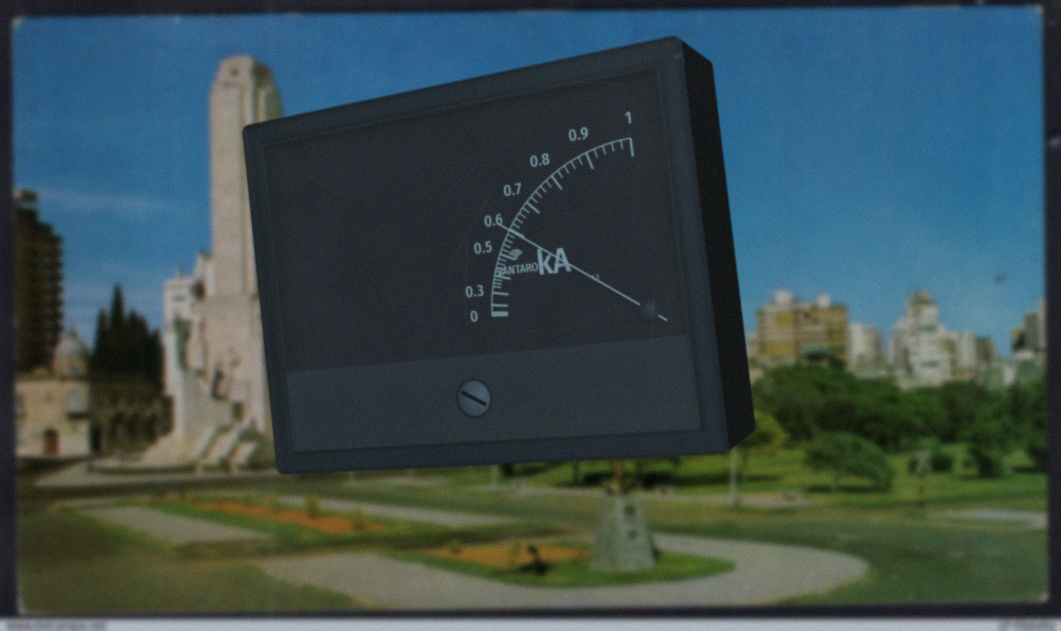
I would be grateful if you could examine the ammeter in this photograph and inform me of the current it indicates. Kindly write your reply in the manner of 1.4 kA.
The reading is 0.6 kA
